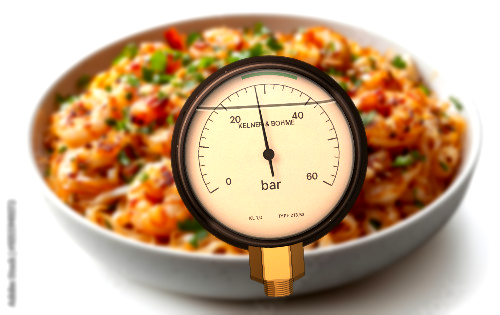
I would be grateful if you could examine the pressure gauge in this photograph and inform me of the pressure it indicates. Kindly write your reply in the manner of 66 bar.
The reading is 28 bar
